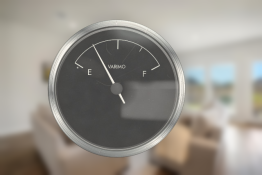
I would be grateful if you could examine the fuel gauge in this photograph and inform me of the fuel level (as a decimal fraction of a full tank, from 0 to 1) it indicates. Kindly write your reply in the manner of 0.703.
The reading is 0.25
